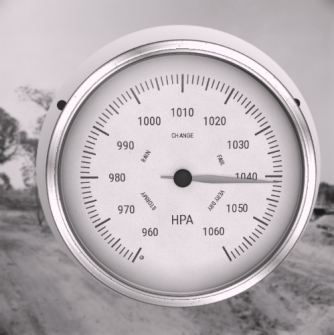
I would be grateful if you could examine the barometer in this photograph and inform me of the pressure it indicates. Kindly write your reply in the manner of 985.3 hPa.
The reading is 1041 hPa
